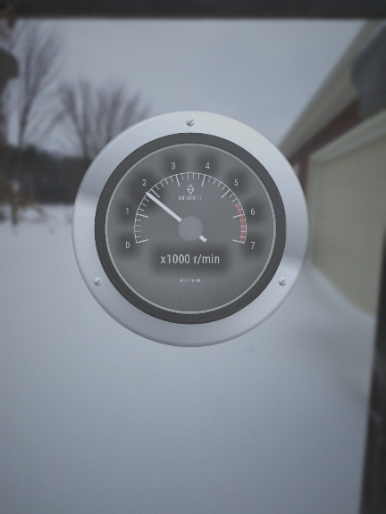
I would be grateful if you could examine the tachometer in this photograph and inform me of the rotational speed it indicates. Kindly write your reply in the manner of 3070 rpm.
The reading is 1800 rpm
